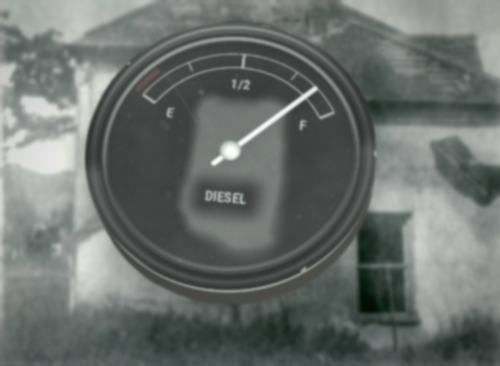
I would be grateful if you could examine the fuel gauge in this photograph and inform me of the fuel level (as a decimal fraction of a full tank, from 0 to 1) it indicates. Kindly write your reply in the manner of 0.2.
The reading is 0.875
